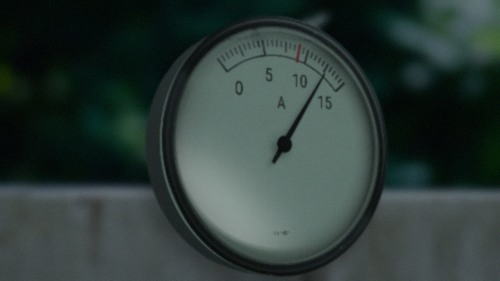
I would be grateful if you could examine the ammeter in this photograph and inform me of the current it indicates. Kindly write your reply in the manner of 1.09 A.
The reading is 12.5 A
